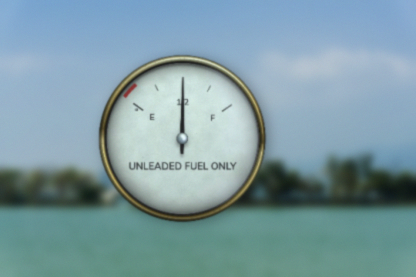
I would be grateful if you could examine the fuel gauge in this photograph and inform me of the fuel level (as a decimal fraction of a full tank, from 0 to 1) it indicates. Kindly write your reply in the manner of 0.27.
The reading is 0.5
